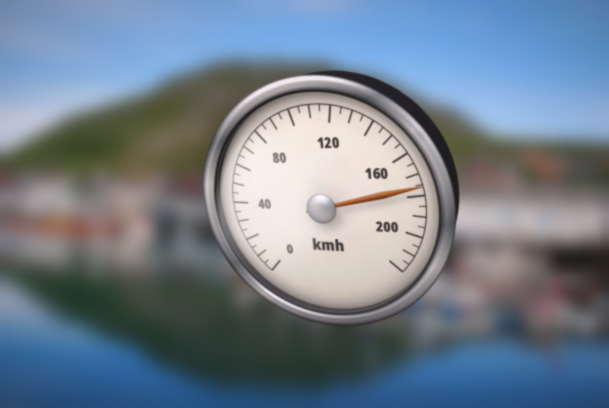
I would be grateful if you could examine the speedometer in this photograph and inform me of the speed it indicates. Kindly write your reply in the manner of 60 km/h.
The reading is 175 km/h
